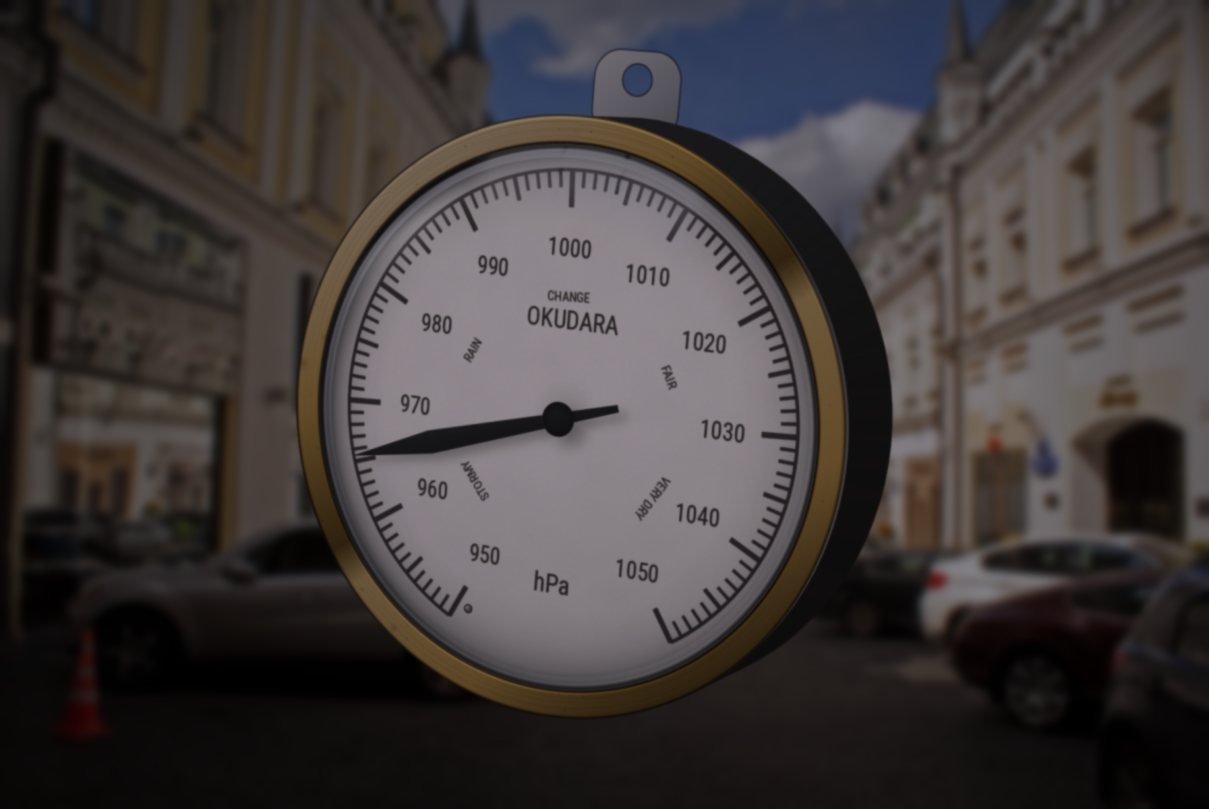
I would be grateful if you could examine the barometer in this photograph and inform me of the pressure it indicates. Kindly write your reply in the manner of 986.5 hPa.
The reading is 965.5 hPa
